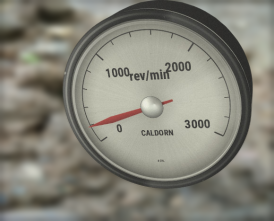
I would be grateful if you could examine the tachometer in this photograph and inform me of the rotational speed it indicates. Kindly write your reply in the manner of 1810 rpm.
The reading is 200 rpm
